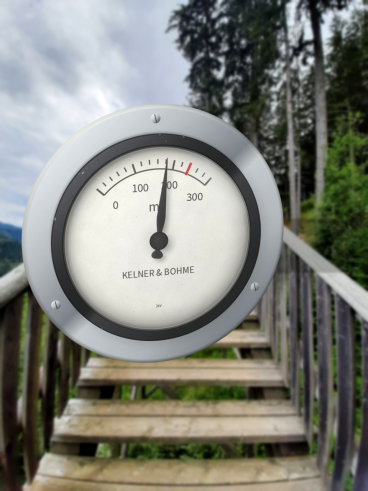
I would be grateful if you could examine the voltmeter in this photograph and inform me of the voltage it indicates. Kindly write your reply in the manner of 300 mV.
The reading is 180 mV
